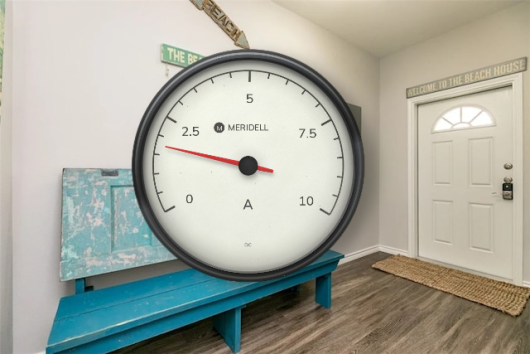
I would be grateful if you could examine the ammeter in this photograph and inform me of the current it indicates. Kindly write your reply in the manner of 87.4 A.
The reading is 1.75 A
